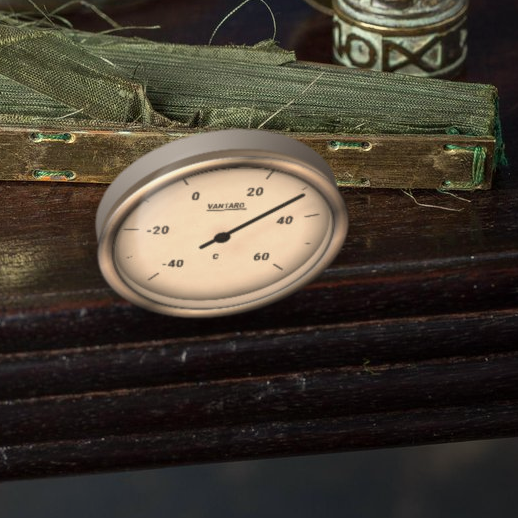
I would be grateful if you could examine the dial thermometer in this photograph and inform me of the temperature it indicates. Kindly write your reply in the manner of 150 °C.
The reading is 30 °C
